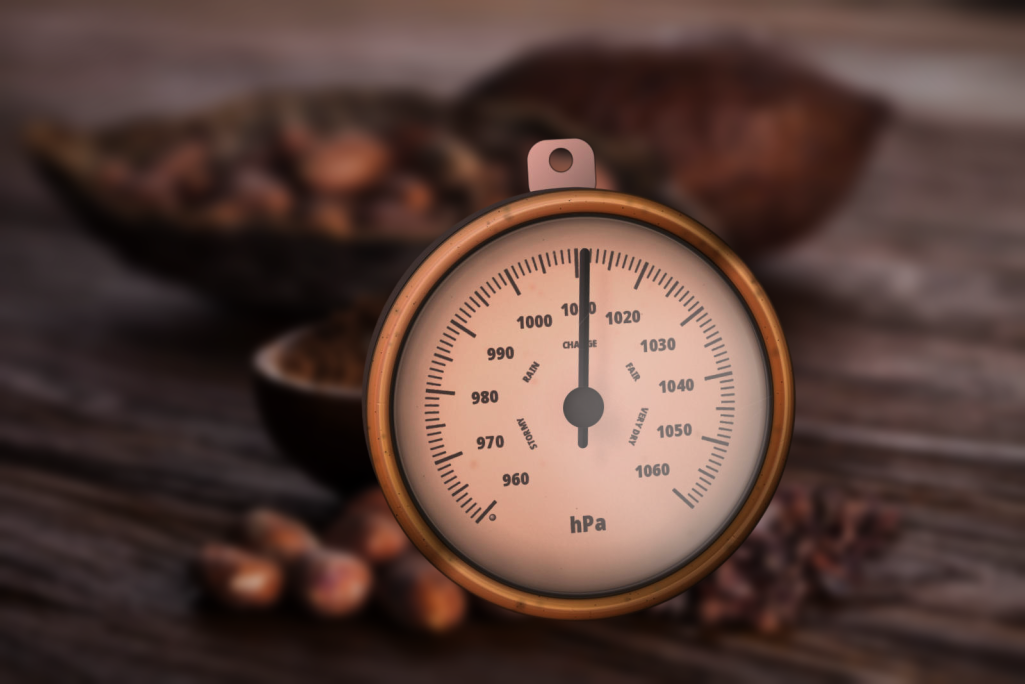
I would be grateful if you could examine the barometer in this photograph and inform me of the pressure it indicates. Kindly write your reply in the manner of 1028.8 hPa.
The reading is 1011 hPa
